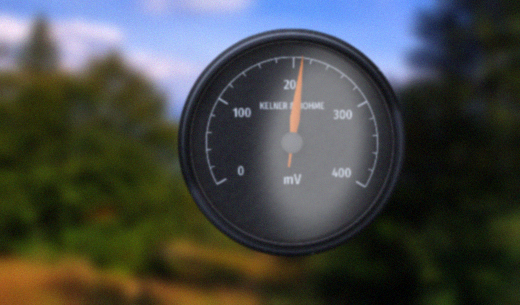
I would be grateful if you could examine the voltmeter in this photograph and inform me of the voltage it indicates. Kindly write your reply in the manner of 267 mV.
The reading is 210 mV
